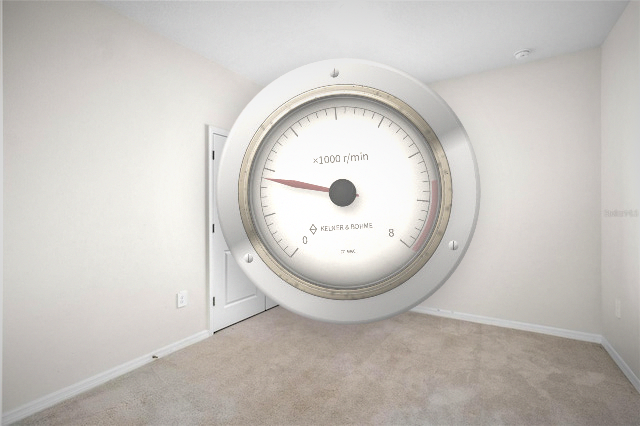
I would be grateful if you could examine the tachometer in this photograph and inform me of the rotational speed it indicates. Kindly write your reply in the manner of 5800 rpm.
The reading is 1800 rpm
